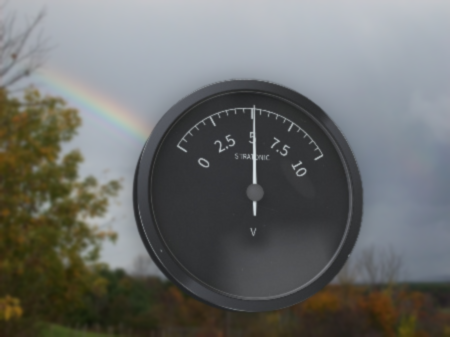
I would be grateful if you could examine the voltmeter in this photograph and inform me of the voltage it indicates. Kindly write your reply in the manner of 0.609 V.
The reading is 5 V
